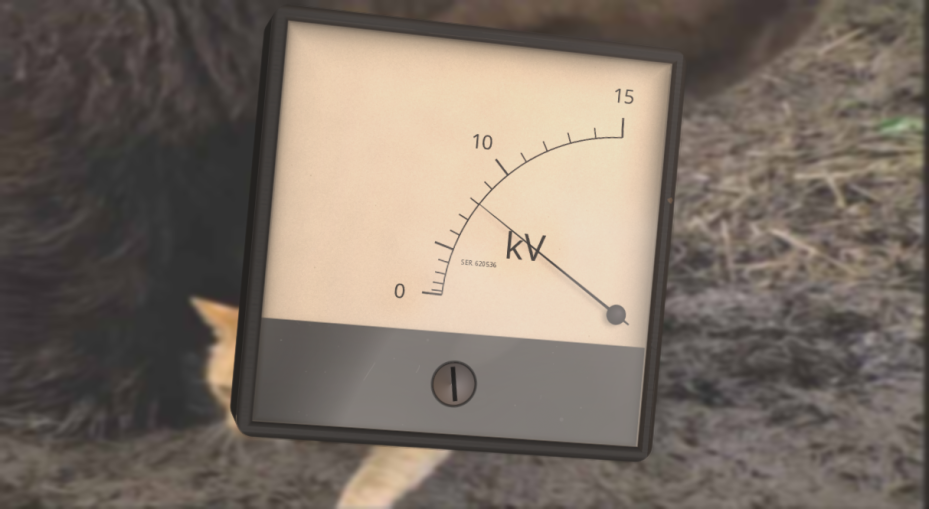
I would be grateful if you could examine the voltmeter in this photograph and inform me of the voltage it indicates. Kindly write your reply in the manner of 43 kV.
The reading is 8 kV
